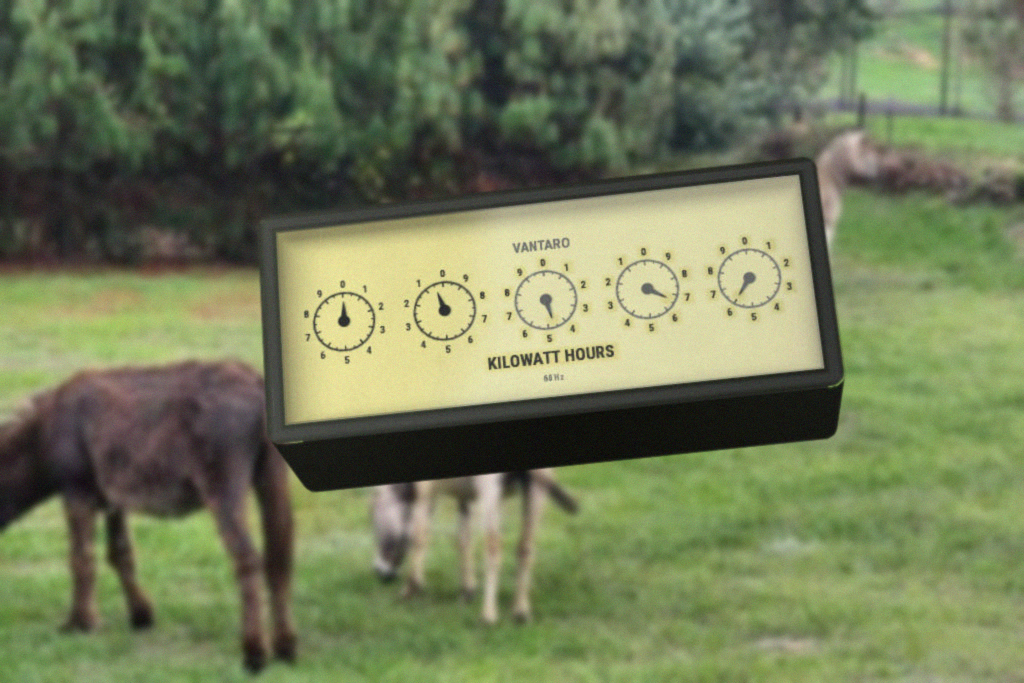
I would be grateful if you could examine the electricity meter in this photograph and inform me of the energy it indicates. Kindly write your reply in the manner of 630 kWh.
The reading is 466 kWh
